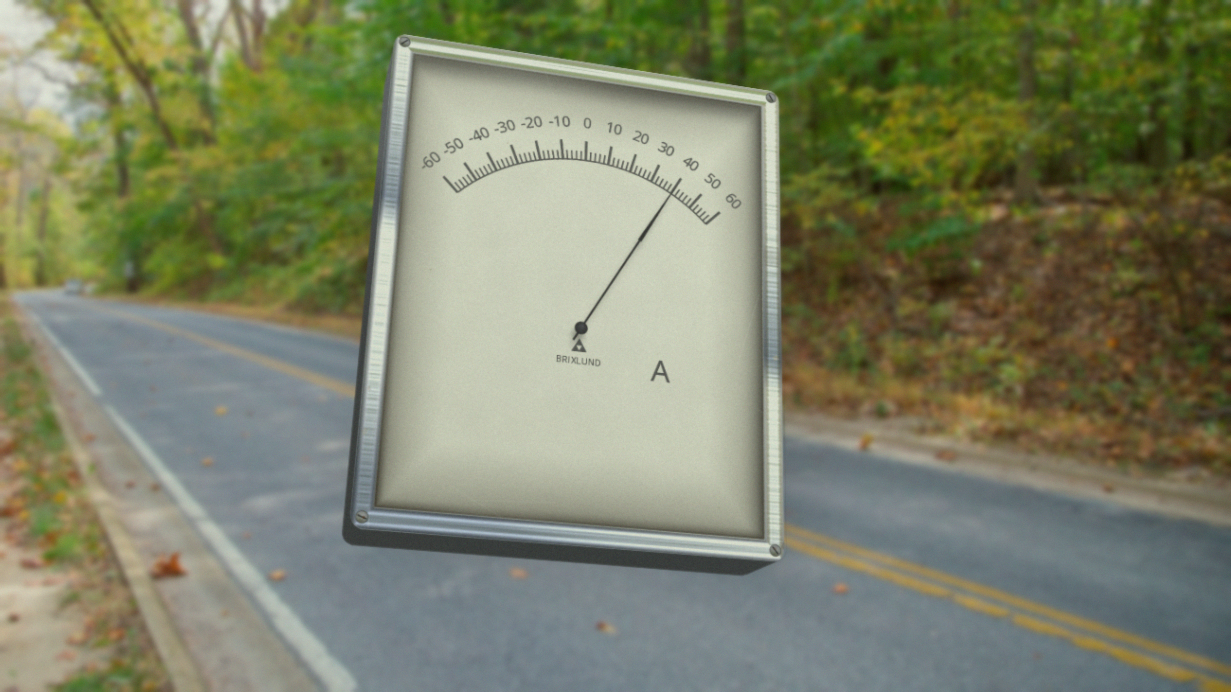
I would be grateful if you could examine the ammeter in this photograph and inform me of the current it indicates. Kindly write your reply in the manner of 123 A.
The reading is 40 A
